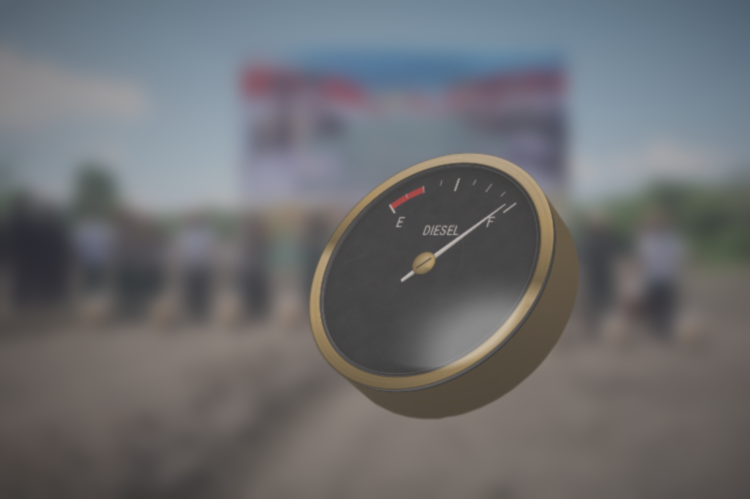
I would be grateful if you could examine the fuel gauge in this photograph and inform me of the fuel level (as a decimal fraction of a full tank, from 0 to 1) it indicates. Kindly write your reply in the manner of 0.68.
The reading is 1
